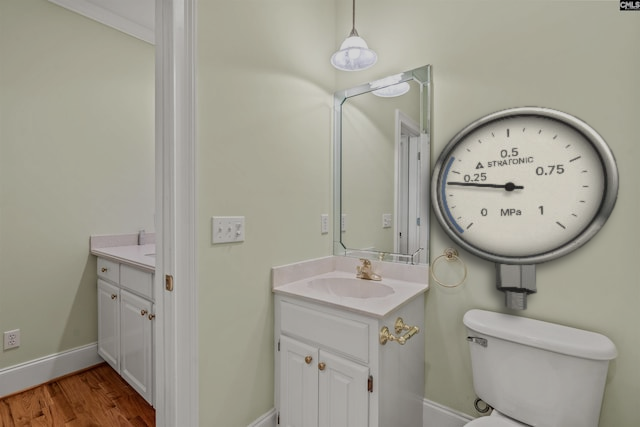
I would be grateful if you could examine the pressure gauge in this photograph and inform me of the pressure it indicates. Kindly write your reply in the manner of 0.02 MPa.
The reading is 0.2 MPa
